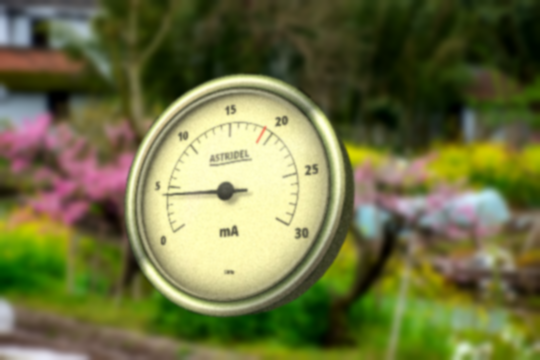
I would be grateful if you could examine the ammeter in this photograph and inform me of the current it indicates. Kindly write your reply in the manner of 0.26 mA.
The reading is 4 mA
